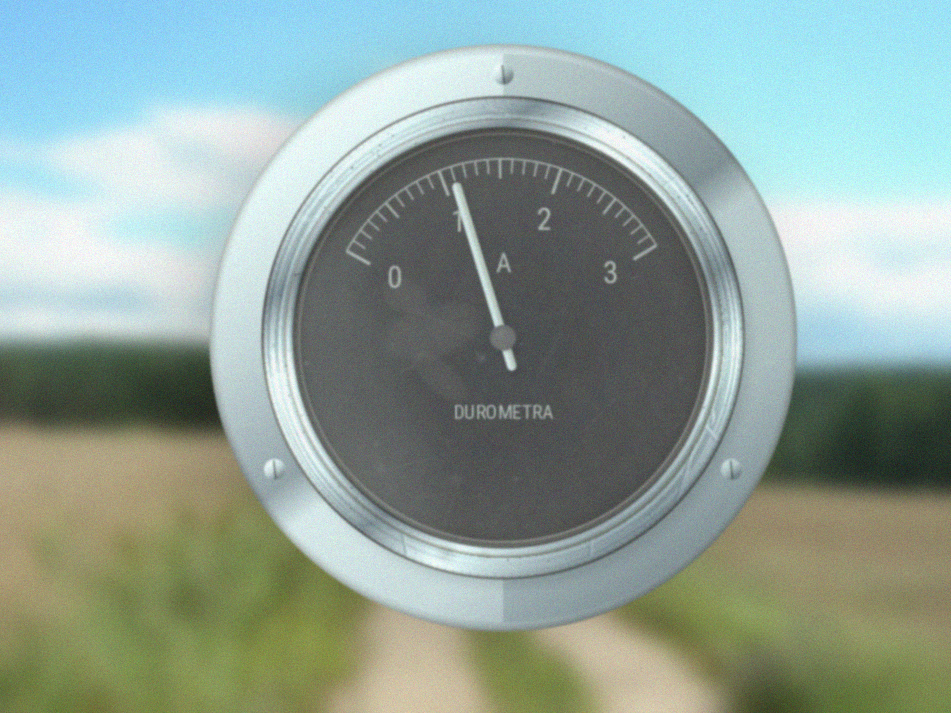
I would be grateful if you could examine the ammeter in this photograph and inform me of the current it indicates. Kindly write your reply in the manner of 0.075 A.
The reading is 1.1 A
